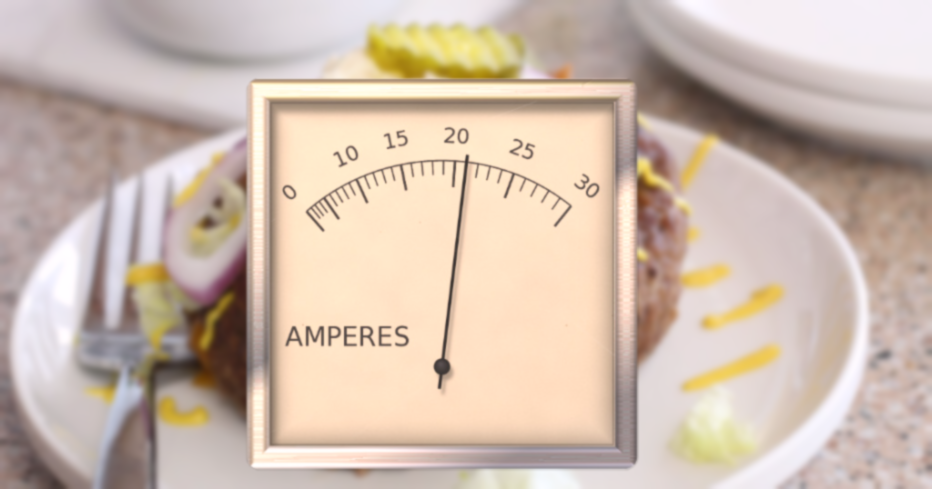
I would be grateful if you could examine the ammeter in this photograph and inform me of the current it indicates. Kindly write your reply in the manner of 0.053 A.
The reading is 21 A
